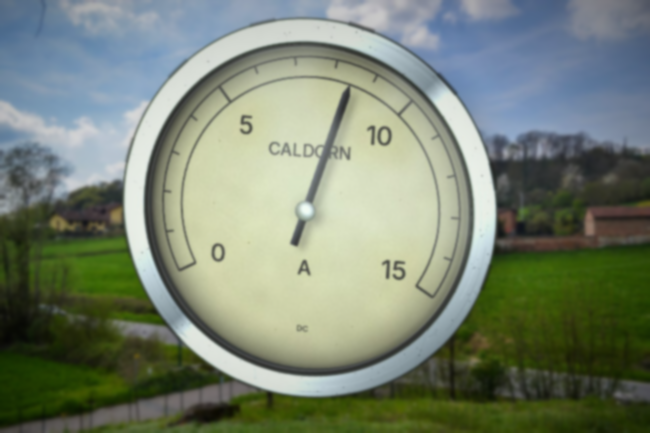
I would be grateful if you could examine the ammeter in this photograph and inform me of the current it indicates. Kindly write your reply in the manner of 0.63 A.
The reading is 8.5 A
